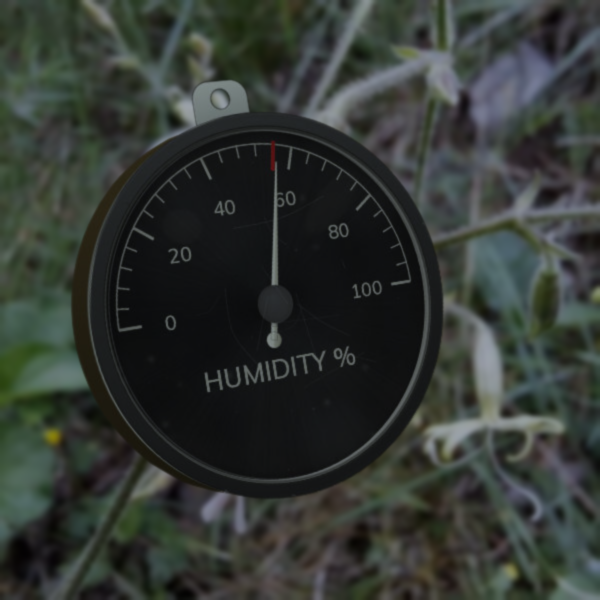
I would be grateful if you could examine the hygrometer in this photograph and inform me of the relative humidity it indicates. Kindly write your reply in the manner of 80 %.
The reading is 56 %
